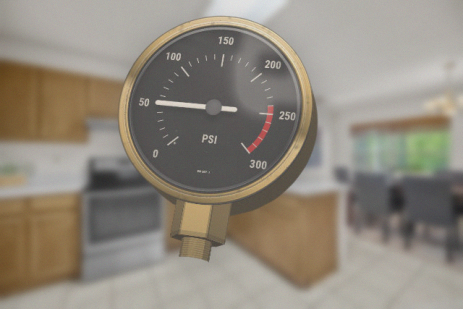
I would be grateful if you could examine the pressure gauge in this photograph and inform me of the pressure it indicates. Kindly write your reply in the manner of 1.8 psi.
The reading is 50 psi
